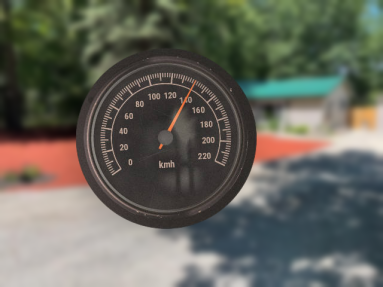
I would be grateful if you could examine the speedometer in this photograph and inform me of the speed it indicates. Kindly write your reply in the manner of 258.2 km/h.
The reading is 140 km/h
